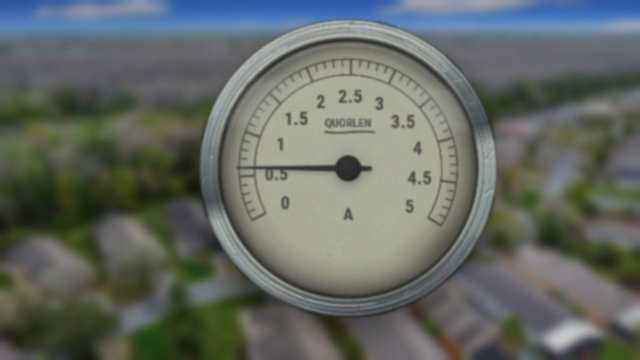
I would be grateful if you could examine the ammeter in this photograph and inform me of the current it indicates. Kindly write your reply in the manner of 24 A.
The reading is 0.6 A
